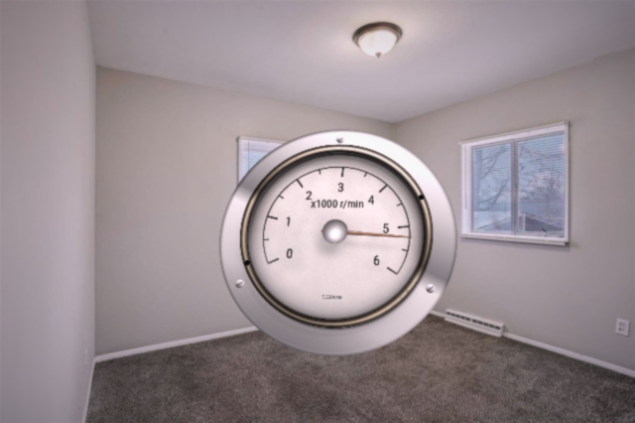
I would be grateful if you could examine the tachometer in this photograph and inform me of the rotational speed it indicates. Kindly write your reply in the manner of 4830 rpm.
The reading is 5250 rpm
